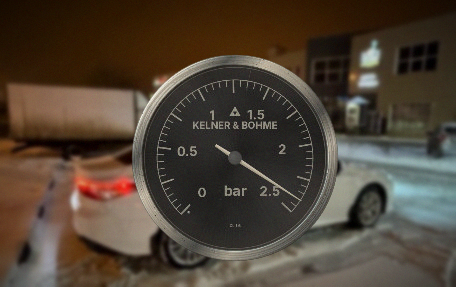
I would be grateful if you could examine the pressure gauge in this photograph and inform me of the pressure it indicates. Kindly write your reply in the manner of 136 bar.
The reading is 2.4 bar
